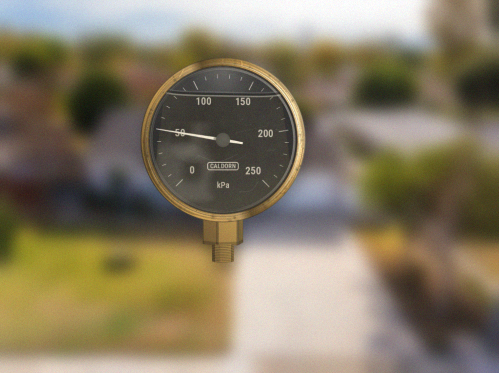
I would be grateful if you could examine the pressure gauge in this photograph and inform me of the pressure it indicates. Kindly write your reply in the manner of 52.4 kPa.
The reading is 50 kPa
